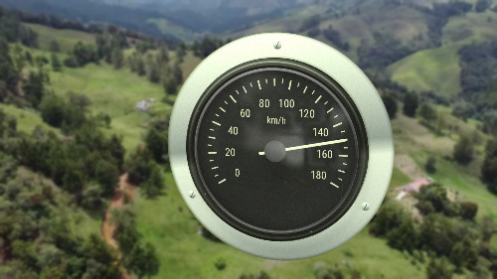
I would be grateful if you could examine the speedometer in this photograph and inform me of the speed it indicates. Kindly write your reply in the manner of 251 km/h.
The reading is 150 km/h
